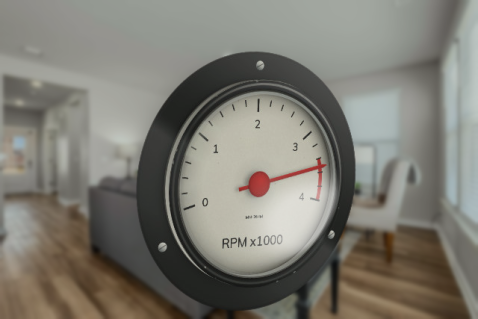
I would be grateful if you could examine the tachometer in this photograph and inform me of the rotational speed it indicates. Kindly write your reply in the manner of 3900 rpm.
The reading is 3500 rpm
